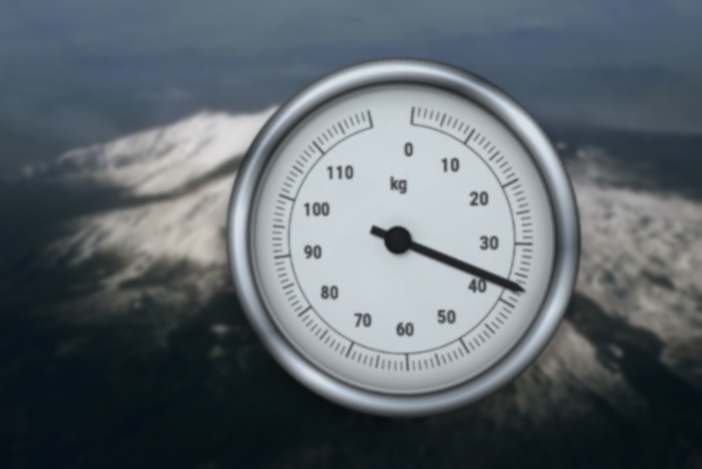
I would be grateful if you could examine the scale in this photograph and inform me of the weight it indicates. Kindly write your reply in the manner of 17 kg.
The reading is 37 kg
